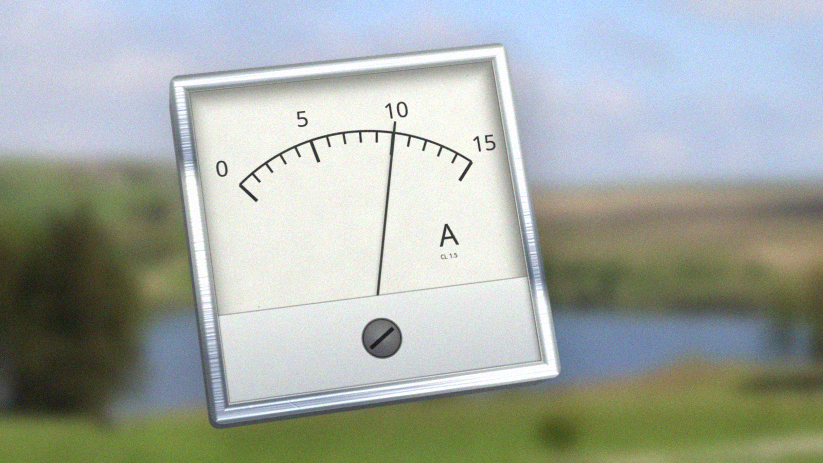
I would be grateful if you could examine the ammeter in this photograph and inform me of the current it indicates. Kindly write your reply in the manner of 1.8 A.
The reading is 10 A
